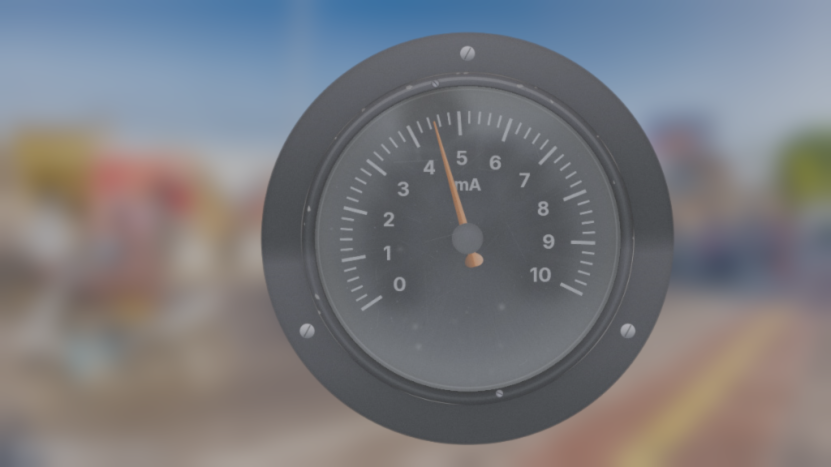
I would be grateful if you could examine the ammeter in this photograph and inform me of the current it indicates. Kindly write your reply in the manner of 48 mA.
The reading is 4.5 mA
